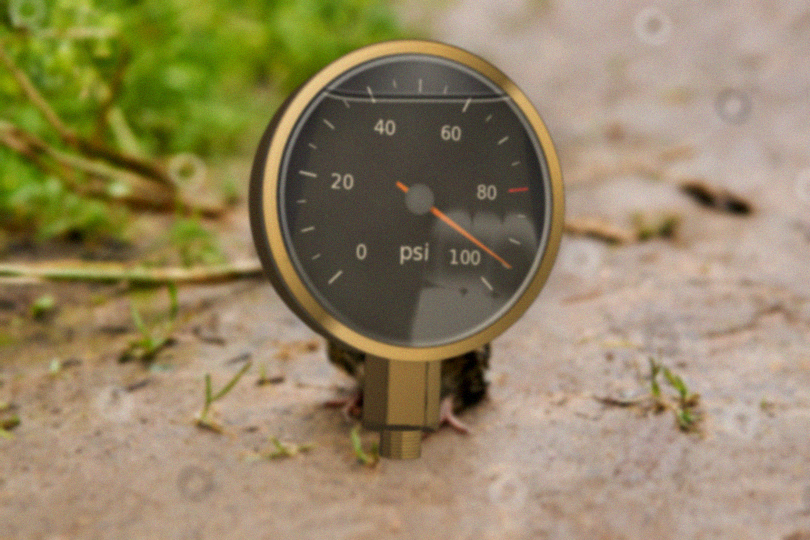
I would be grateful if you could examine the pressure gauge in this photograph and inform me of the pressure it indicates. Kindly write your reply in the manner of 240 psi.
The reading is 95 psi
